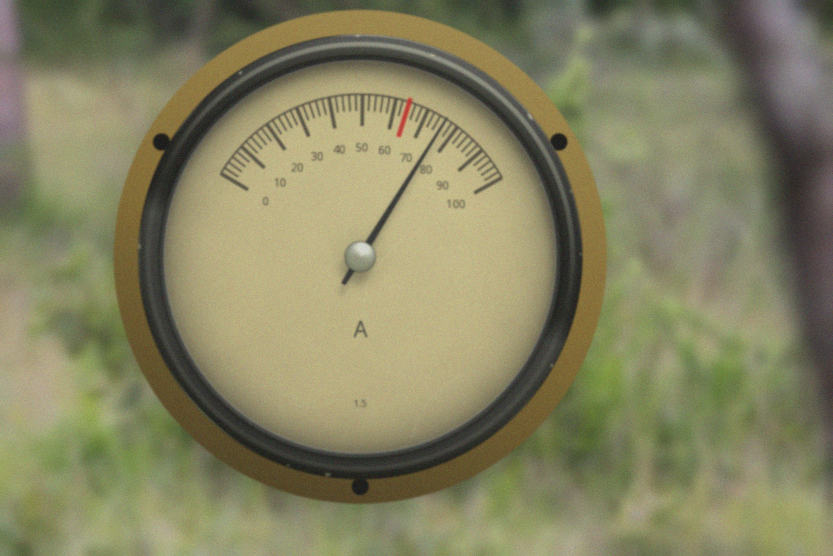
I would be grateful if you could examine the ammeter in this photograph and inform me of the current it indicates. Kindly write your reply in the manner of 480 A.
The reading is 76 A
